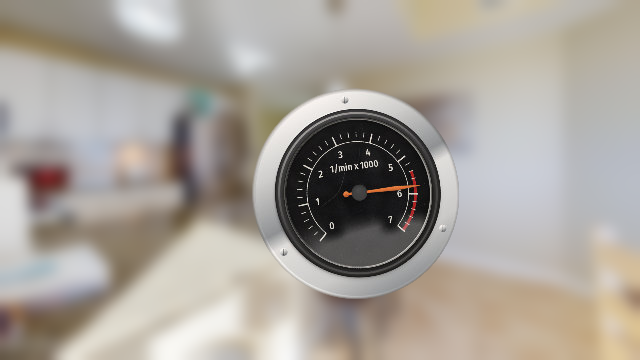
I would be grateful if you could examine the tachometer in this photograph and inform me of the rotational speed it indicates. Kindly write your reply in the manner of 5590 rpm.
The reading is 5800 rpm
